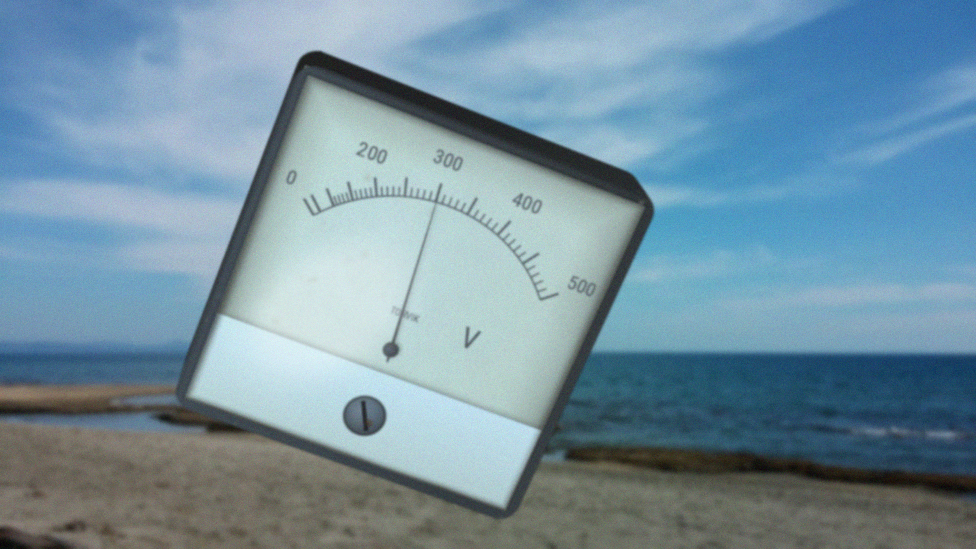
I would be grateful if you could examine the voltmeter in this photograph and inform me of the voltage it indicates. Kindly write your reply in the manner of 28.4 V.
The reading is 300 V
